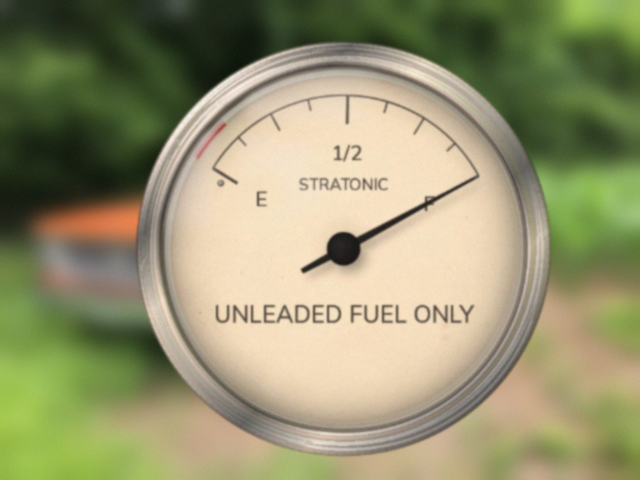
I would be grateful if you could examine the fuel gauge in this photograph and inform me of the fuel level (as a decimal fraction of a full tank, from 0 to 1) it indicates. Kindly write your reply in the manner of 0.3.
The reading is 1
